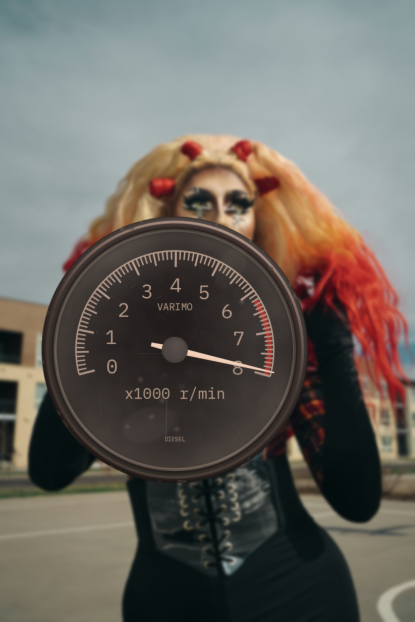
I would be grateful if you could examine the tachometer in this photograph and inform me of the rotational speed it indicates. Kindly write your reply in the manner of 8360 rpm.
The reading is 7900 rpm
